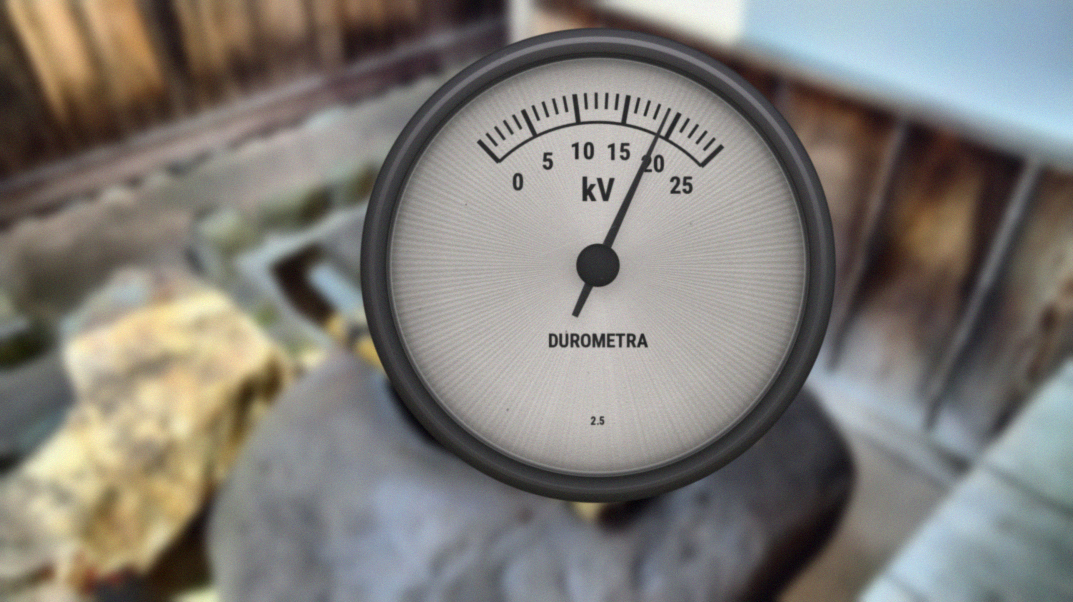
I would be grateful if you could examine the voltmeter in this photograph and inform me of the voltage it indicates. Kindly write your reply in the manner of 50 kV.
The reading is 19 kV
